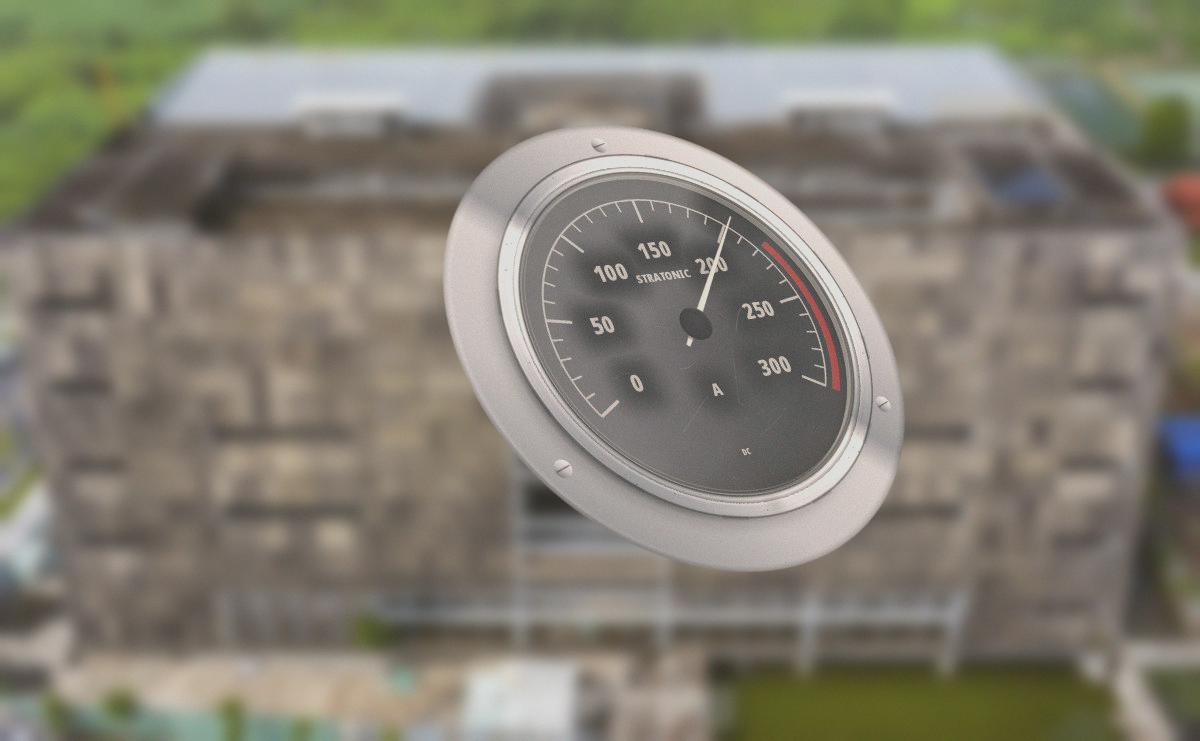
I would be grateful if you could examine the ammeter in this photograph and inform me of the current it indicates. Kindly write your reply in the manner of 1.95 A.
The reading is 200 A
